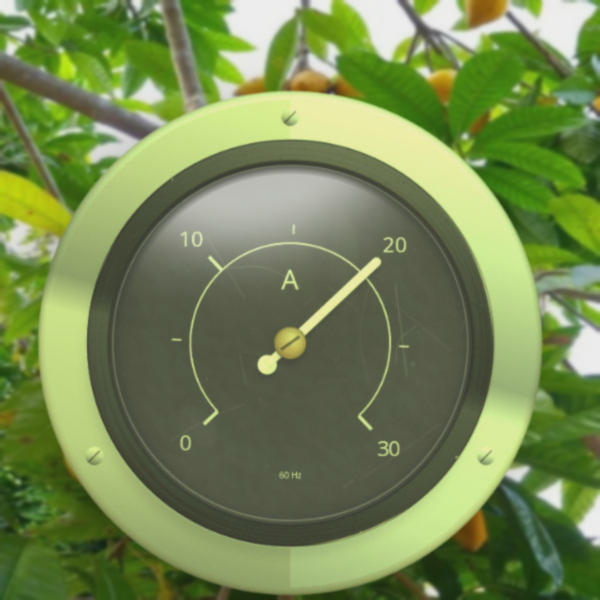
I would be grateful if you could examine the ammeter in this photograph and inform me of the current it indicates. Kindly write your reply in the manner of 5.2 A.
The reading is 20 A
